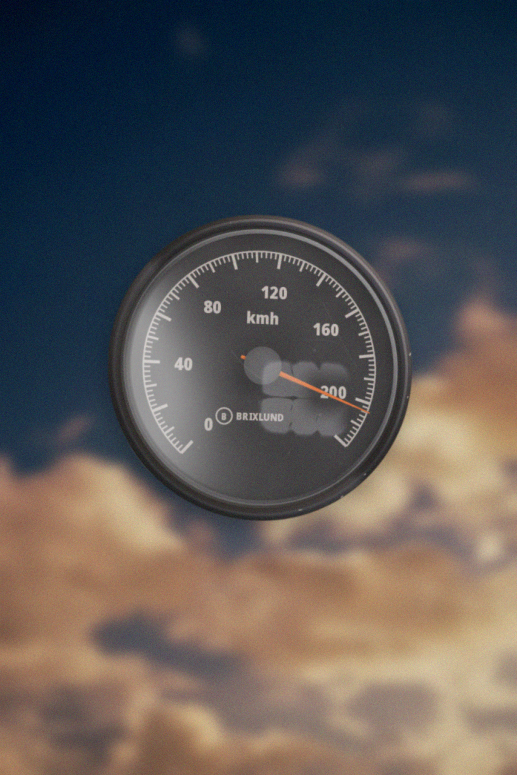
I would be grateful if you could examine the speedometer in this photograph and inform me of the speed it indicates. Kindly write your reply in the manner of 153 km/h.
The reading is 204 km/h
